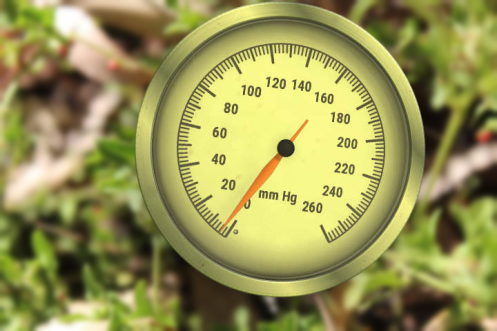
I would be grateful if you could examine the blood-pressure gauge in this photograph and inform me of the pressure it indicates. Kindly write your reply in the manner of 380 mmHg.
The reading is 4 mmHg
